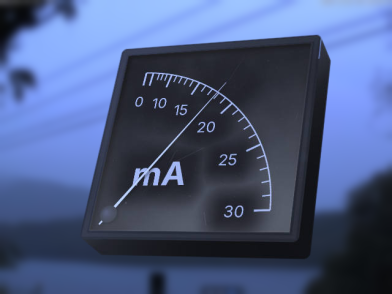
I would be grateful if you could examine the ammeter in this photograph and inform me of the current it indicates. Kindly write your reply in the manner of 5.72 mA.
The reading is 18 mA
